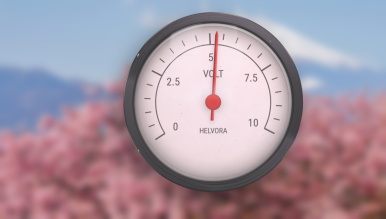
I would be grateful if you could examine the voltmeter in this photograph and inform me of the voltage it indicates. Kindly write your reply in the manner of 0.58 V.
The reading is 5.25 V
